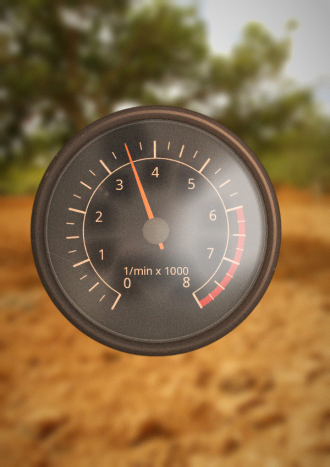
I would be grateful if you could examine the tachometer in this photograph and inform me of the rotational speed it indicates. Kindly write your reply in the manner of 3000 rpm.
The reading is 3500 rpm
